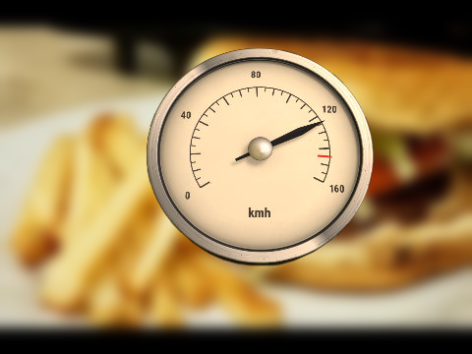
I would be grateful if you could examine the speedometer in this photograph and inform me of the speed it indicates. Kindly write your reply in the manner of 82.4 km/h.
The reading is 125 km/h
